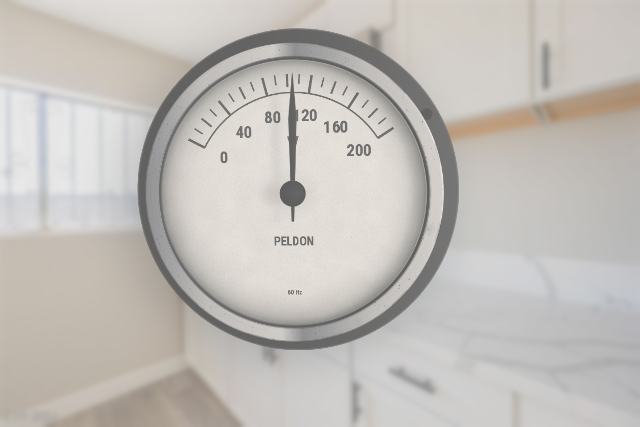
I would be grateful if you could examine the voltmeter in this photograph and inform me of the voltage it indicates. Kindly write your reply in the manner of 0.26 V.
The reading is 105 V
